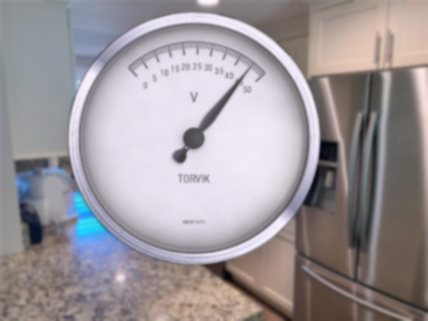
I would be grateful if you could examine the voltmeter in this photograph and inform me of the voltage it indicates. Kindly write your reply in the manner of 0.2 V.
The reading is 45 V
